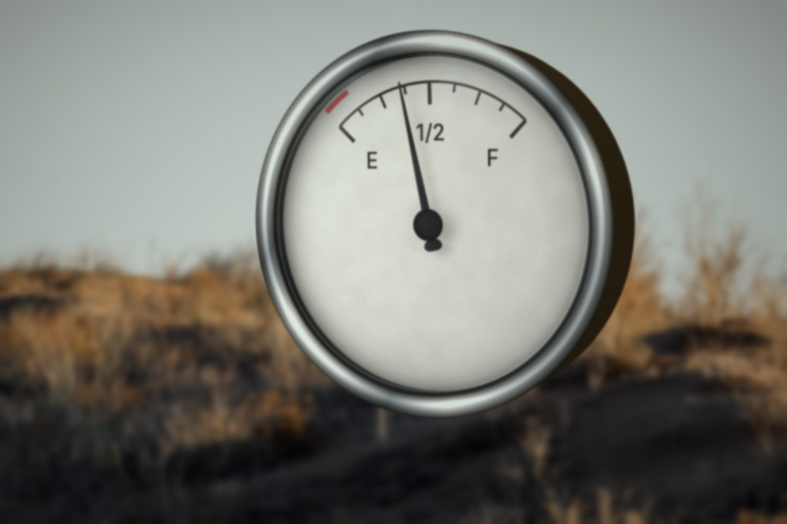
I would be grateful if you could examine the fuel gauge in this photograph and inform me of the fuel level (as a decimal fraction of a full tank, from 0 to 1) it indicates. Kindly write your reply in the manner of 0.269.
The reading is 0.375
